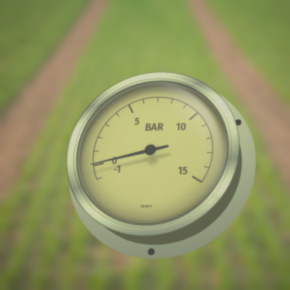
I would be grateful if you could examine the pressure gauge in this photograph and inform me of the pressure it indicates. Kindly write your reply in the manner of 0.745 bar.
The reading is 0 bar
